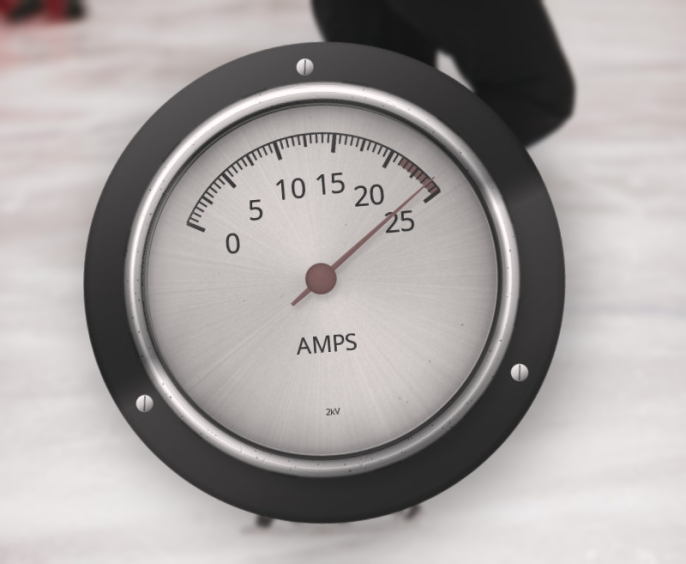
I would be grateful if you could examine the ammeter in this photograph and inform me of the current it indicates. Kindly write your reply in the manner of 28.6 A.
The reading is 24 A
